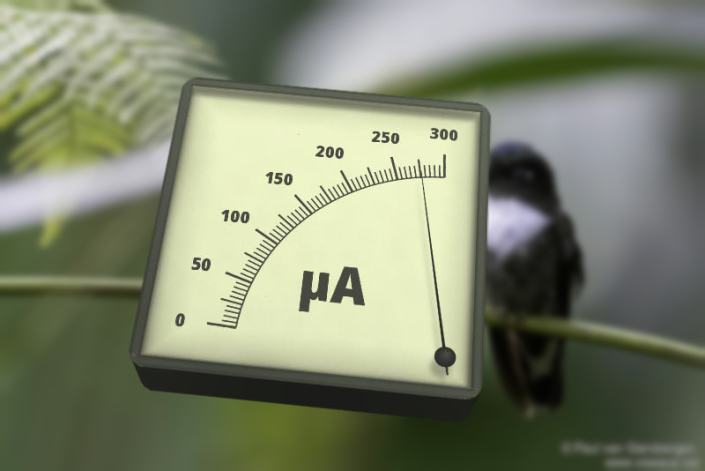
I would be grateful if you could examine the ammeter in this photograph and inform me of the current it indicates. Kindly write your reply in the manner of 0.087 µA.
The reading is 275 µA
